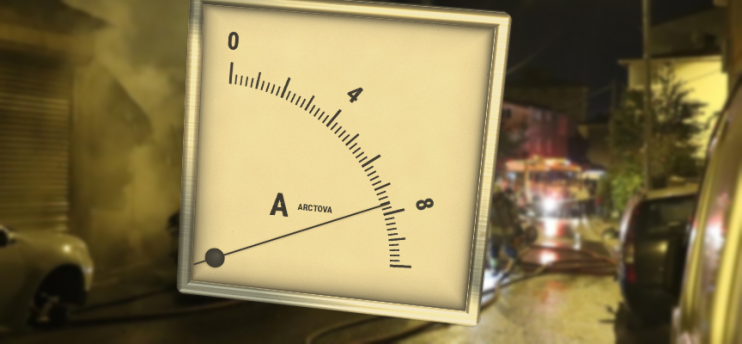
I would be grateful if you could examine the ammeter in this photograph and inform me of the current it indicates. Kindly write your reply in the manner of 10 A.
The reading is 7.6 A
